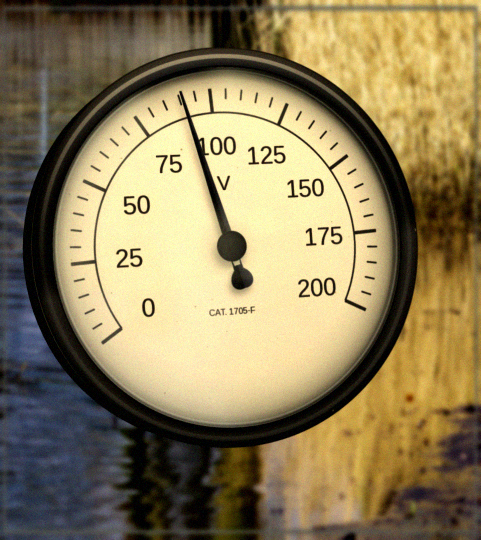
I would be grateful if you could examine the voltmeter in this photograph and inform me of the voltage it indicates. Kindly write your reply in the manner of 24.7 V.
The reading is 90 V
